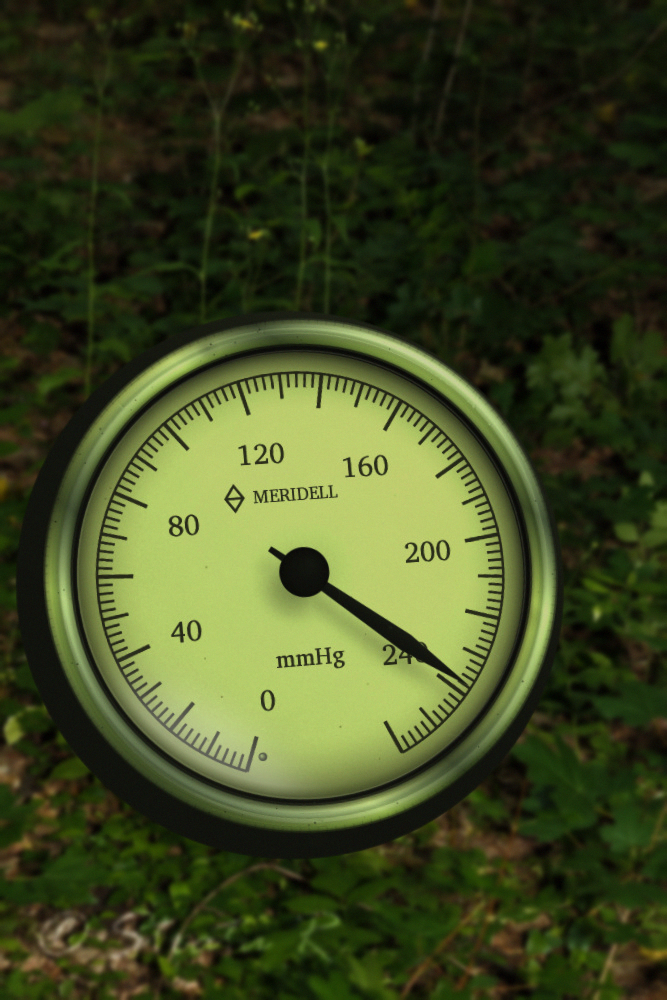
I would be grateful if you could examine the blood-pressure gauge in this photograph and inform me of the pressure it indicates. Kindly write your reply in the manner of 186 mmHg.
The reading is 238 mmHg
